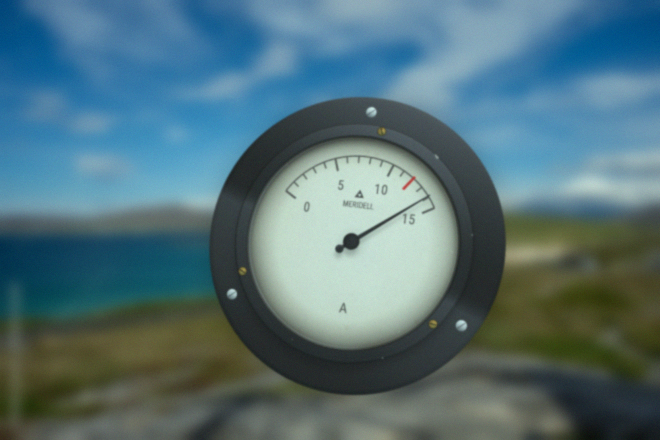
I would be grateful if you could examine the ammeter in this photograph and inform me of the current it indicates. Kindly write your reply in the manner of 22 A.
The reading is 14 A
